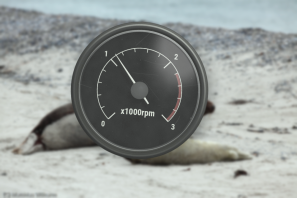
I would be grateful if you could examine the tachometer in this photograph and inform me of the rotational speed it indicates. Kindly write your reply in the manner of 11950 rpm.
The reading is 1100 rpm
